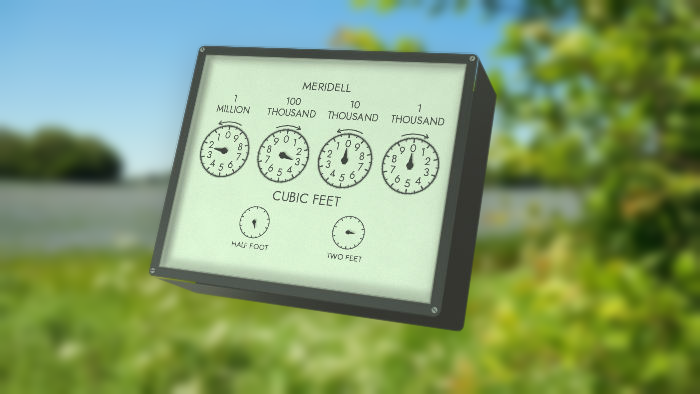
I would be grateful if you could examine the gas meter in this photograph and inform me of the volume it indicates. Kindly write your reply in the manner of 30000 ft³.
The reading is 230000 ft³
